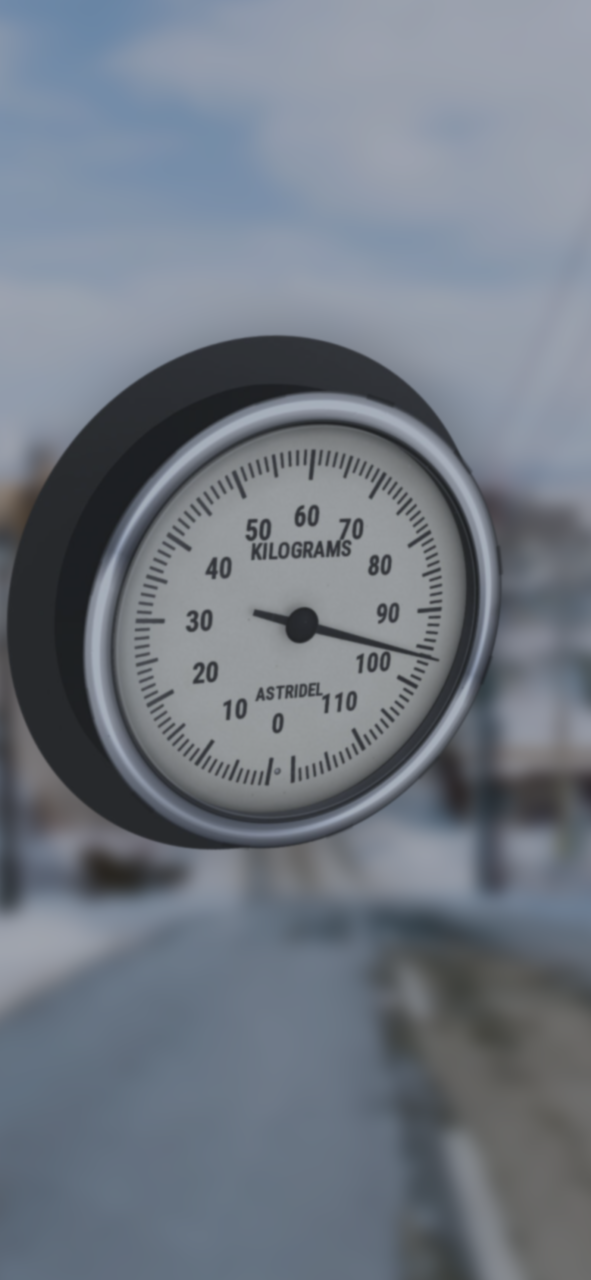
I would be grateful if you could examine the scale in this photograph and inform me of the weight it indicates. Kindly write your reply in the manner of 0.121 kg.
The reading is 96 kg
